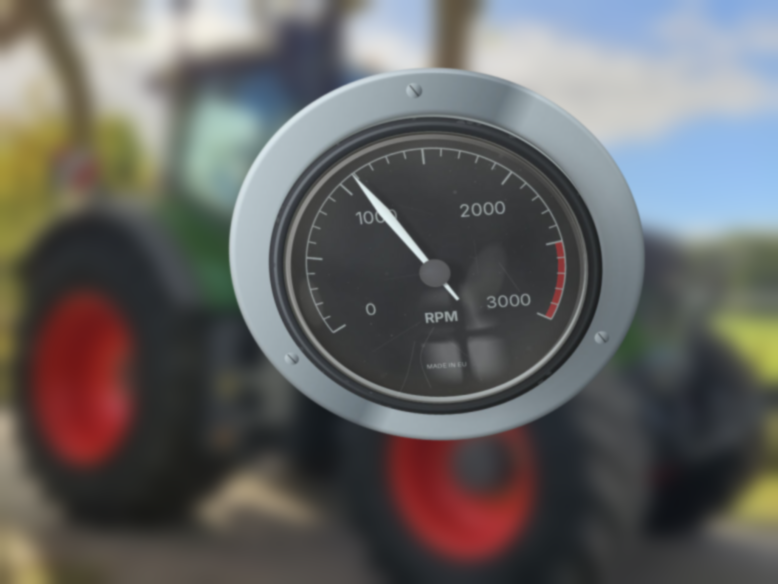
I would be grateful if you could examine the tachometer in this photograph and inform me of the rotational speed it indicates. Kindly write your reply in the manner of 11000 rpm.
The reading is 1100 rpm
